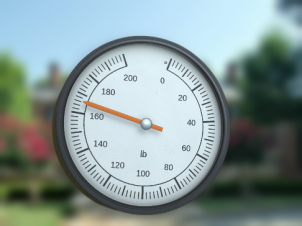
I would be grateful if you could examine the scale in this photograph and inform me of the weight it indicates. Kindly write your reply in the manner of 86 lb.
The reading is 166 lb
